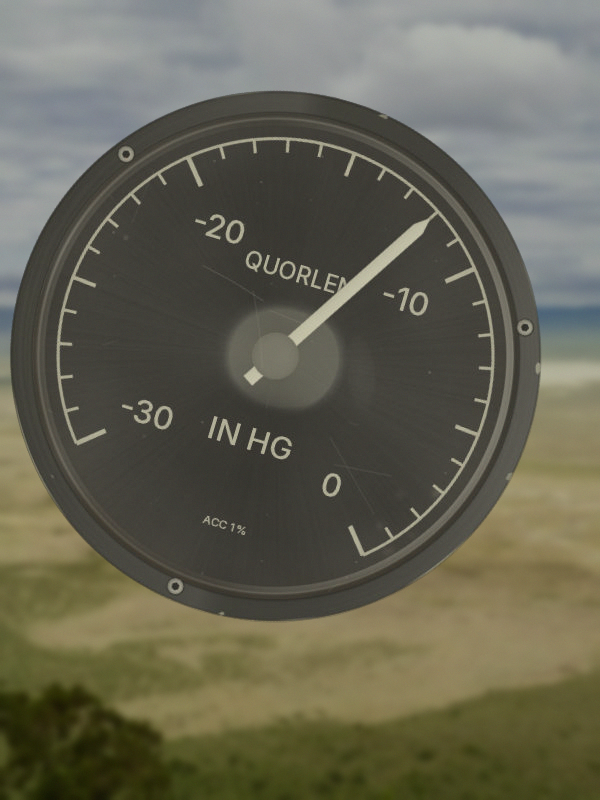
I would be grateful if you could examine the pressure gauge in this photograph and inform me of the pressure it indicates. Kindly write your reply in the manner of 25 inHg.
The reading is -12 inHg
